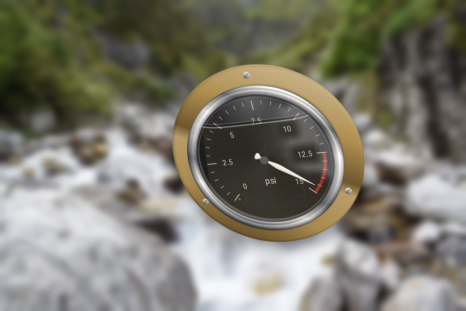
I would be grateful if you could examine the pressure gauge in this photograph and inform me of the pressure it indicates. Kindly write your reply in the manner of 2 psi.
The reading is 14.5 psi
